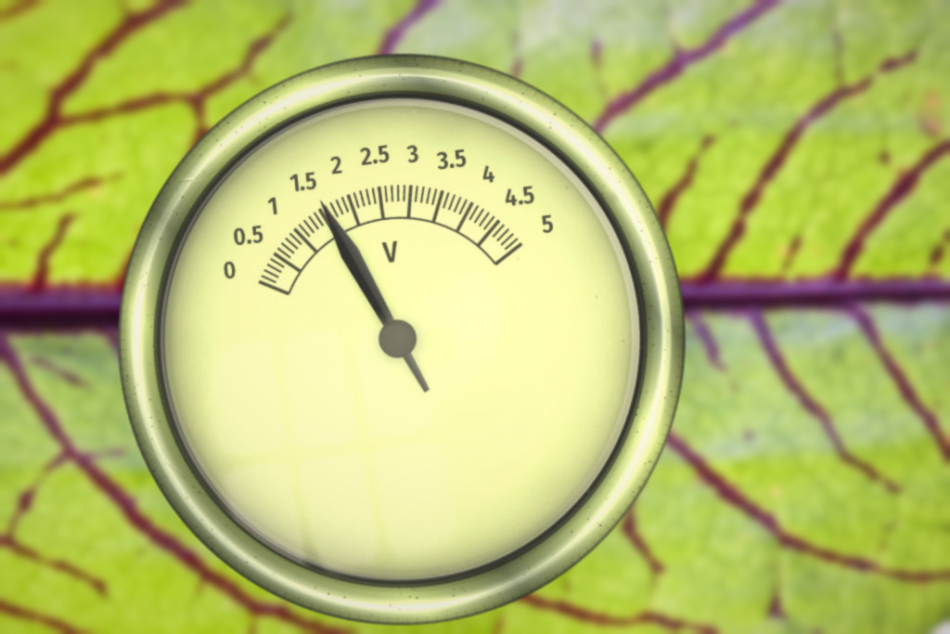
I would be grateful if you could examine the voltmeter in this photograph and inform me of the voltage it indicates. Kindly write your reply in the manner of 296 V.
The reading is 1.6 V
